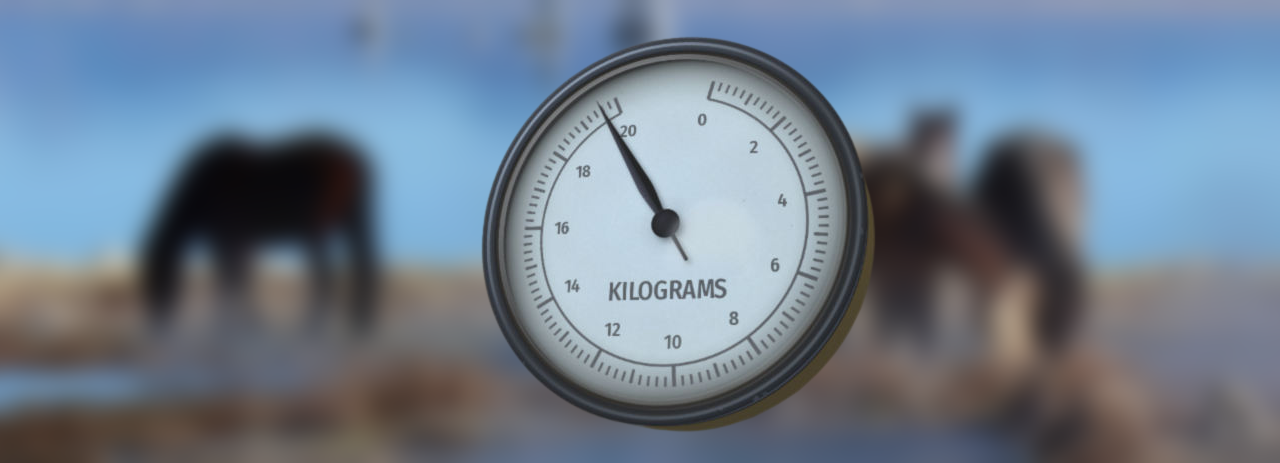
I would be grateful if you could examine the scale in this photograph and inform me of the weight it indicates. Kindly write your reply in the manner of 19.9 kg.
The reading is 19.6 kg
